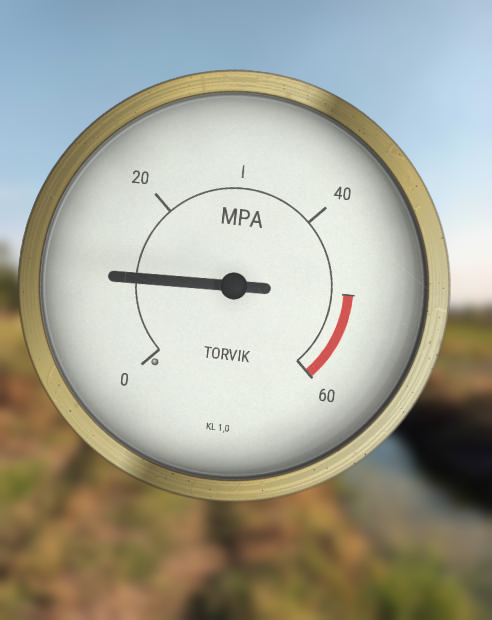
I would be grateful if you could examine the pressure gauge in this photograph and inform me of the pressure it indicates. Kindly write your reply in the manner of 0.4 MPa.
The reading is 10 MPa
